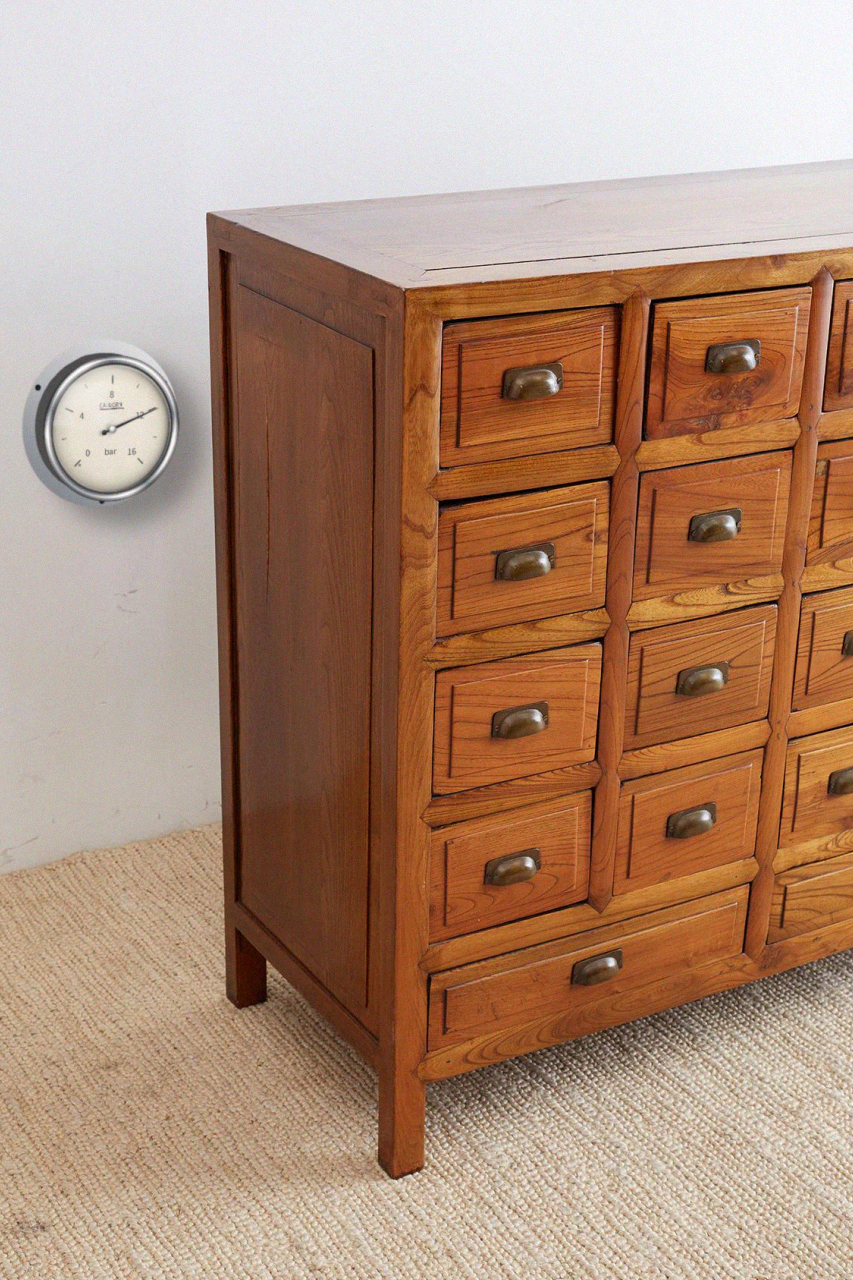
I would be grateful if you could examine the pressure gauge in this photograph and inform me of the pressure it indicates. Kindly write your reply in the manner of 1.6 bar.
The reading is 12 bar
